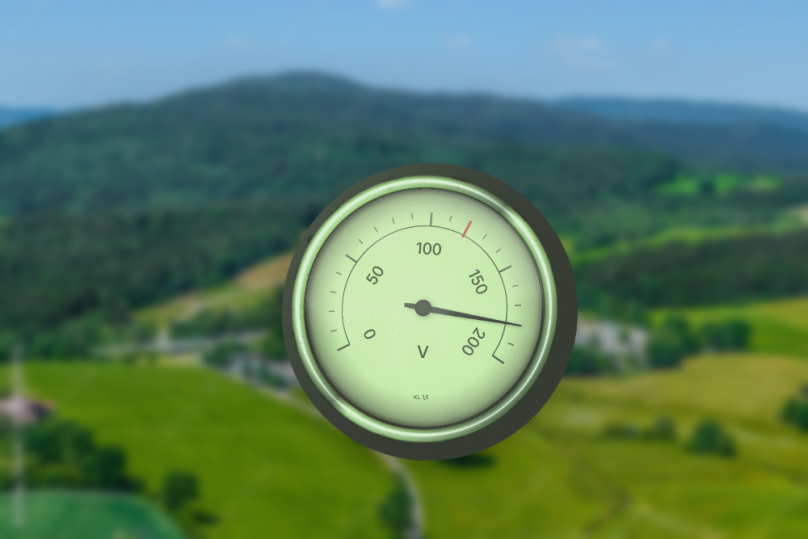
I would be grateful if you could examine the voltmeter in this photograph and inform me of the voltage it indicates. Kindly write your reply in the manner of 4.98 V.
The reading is 180 V
